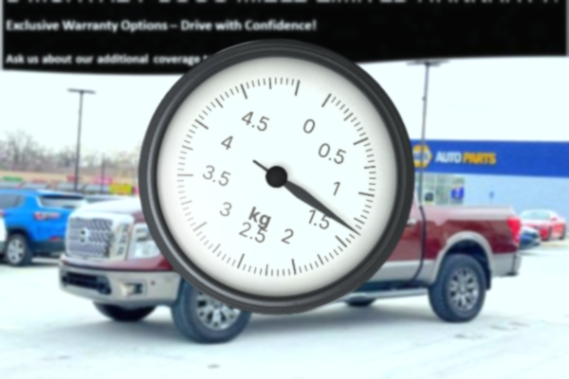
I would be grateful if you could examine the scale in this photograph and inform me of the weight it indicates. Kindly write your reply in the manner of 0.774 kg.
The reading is 1.35 kg
